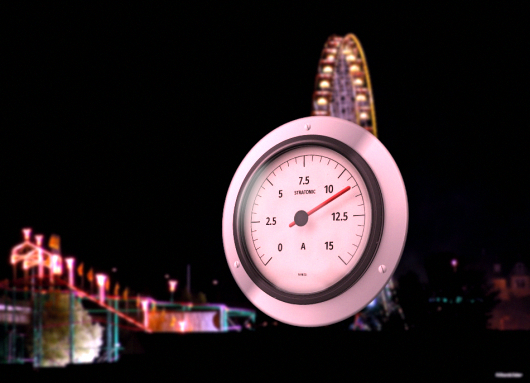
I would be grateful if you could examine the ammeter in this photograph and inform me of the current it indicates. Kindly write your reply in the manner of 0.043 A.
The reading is 11 A
